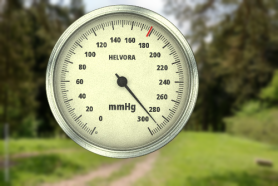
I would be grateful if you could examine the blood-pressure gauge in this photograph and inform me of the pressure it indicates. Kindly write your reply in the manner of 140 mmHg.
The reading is 290 mmHg
